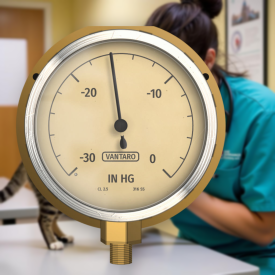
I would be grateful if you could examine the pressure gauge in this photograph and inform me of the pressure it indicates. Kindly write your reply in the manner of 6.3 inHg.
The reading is -16 inHg
